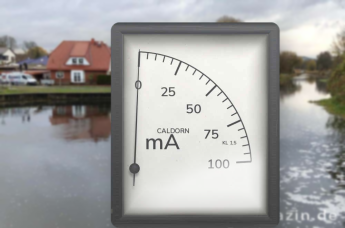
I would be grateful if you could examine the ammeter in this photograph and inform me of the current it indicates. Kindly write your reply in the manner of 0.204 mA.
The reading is 0 mA
